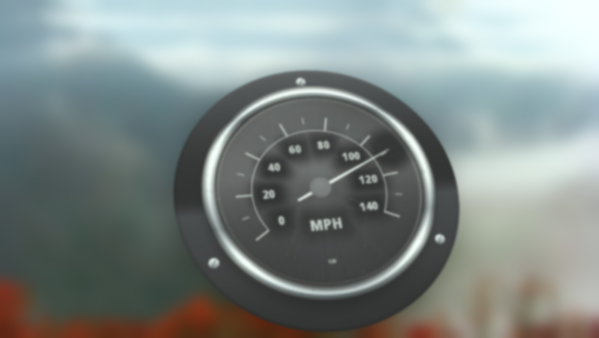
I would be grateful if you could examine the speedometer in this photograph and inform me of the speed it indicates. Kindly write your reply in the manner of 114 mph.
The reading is 110 mph
